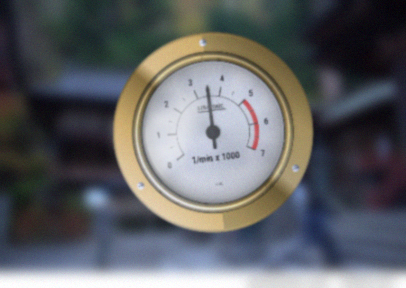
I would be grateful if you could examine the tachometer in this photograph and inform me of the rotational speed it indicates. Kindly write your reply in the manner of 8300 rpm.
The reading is 3500 rpm
